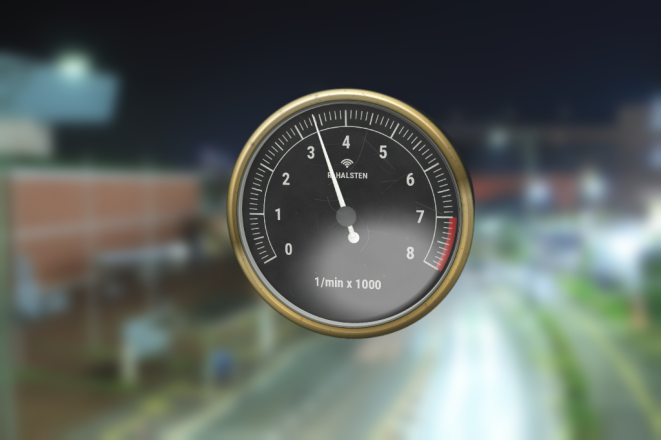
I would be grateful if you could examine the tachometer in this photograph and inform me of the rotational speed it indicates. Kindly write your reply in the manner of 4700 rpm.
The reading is 3400 rpm
